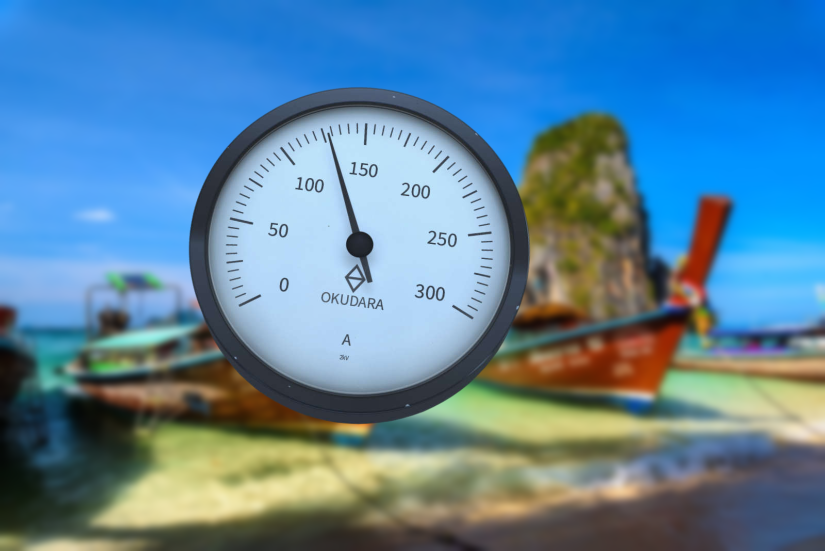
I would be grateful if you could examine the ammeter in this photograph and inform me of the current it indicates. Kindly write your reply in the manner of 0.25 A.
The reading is 127.5 A
